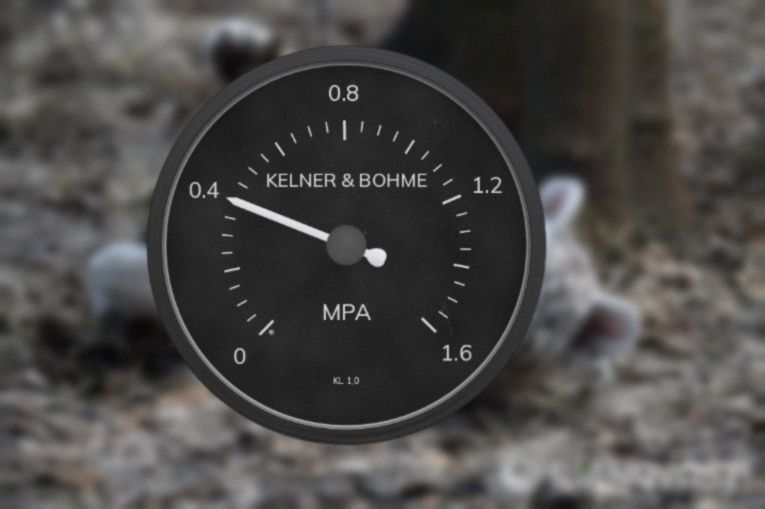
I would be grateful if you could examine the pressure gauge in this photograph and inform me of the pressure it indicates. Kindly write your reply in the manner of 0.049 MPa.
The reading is 0.4 MPa
